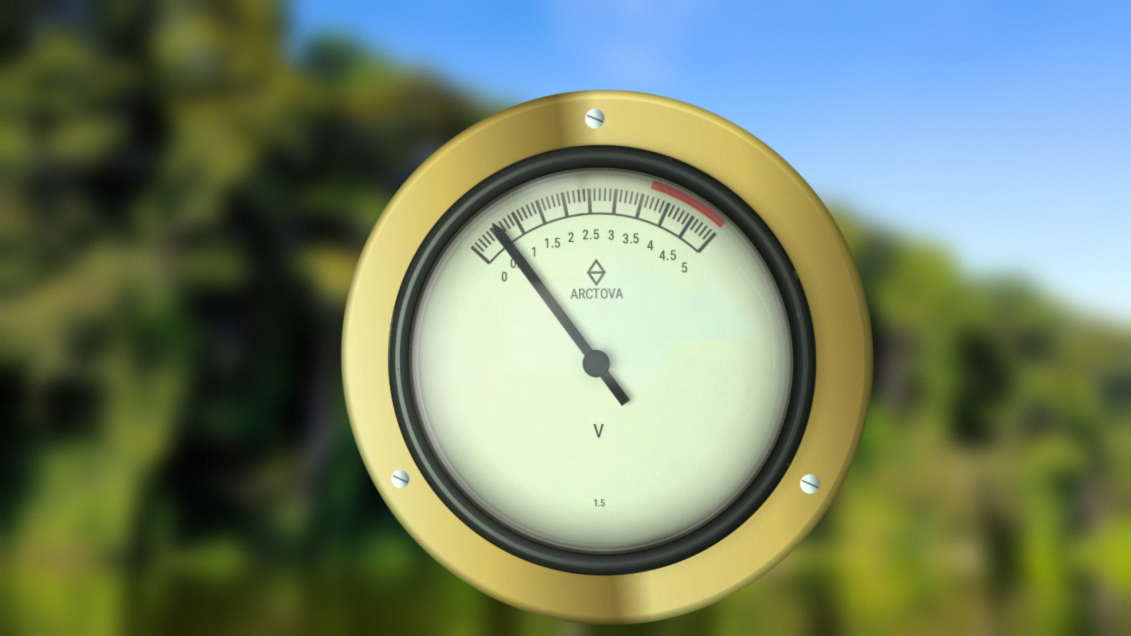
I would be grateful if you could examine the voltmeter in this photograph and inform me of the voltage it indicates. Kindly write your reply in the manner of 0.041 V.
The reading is 0.6 V
